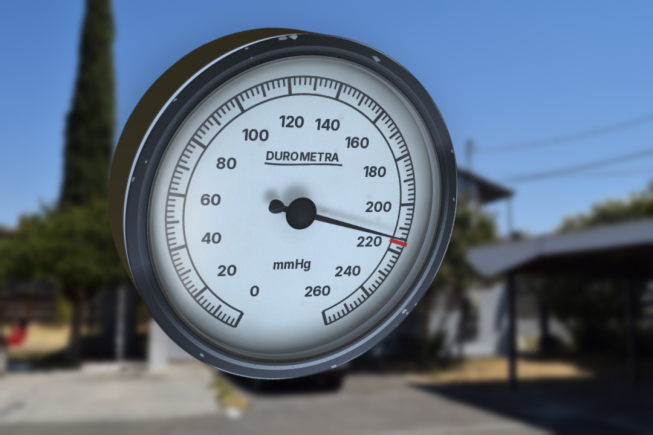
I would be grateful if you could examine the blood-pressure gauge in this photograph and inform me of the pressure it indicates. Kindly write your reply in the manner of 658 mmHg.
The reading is 214 mmHg
